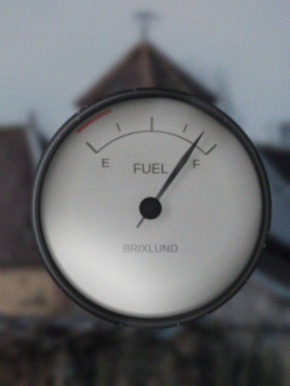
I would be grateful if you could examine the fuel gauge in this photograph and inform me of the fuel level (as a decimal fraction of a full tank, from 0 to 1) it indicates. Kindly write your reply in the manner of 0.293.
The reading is 0.875
